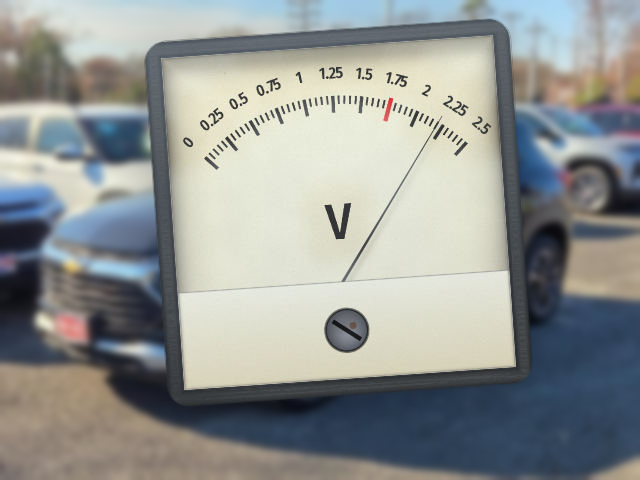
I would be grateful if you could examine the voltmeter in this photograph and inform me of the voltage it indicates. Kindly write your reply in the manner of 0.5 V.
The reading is 2.2 V
